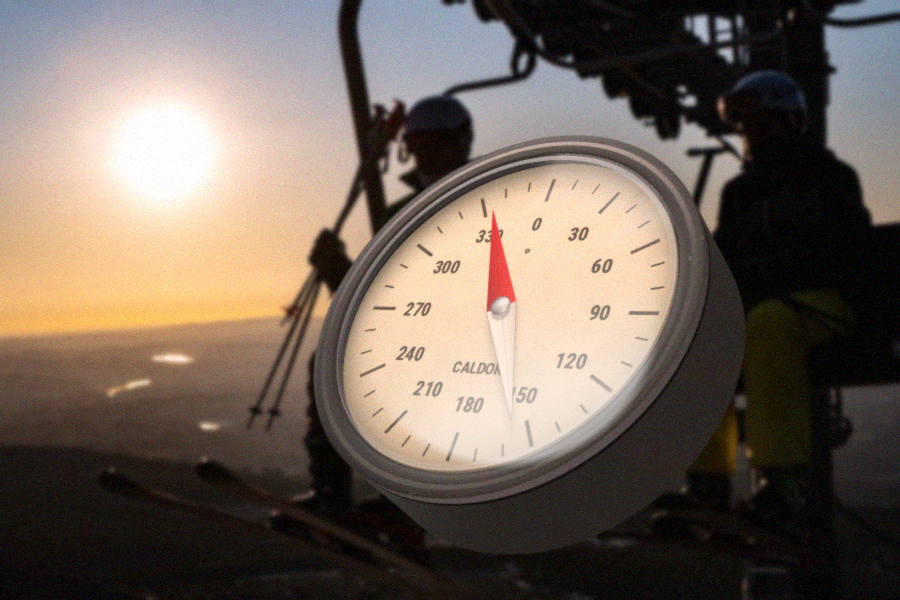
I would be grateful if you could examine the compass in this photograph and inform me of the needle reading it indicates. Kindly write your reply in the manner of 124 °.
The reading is 335 °
